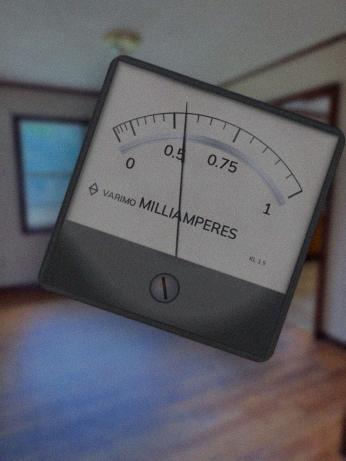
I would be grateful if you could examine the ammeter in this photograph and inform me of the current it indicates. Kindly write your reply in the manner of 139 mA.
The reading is 0.55 mA
